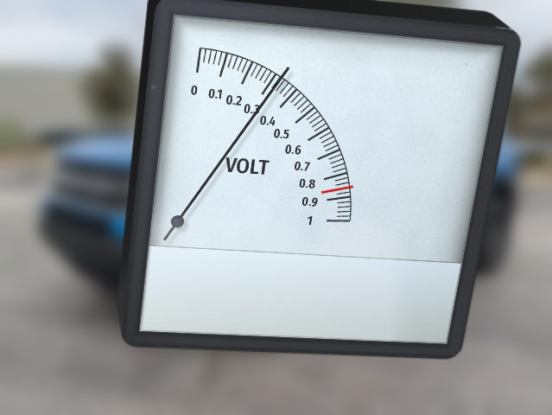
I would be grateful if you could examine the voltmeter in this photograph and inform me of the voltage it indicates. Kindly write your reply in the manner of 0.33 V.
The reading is 0.32 V
